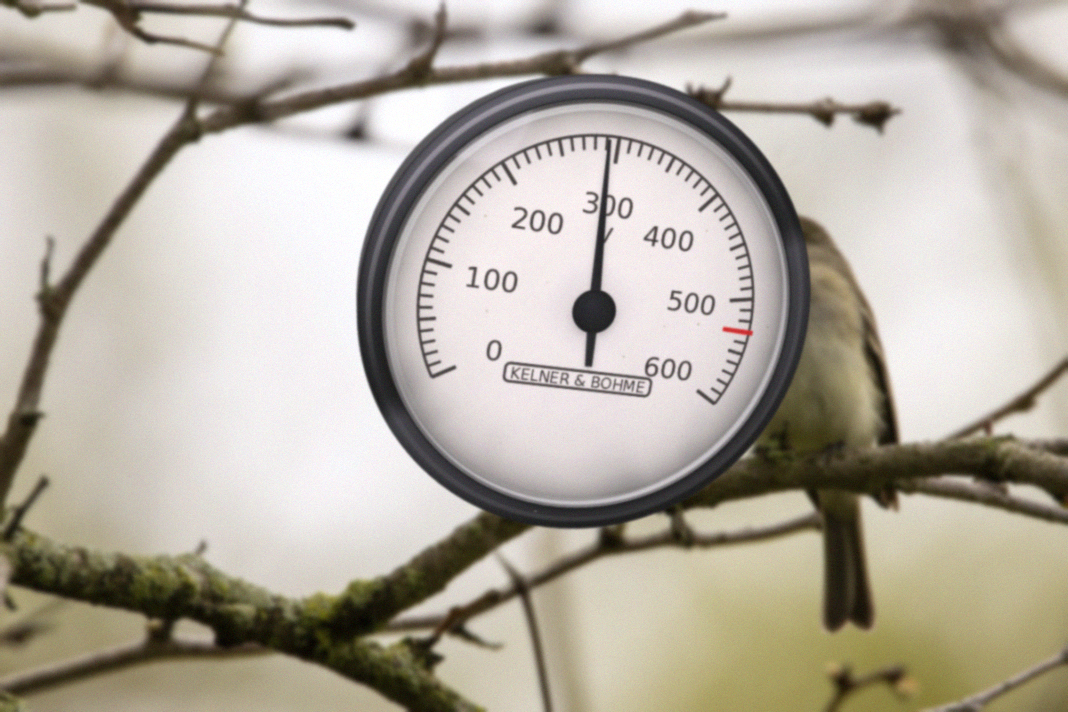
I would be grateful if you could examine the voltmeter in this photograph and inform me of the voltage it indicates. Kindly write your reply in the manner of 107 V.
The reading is 290 V
